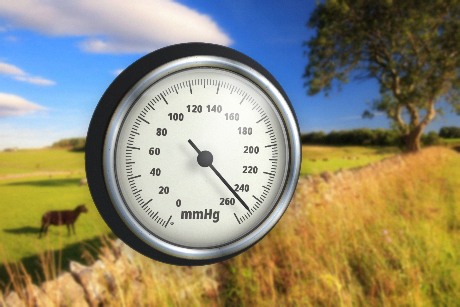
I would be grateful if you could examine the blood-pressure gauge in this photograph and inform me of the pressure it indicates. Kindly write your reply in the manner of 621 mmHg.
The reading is 250 mmHg
